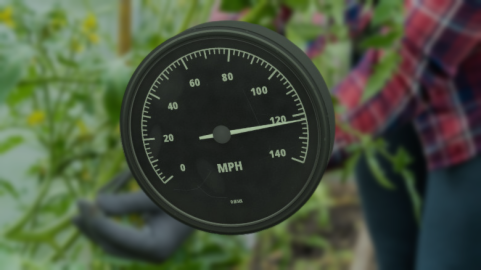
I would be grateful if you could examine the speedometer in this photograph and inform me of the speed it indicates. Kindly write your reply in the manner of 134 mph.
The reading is 122 mph
